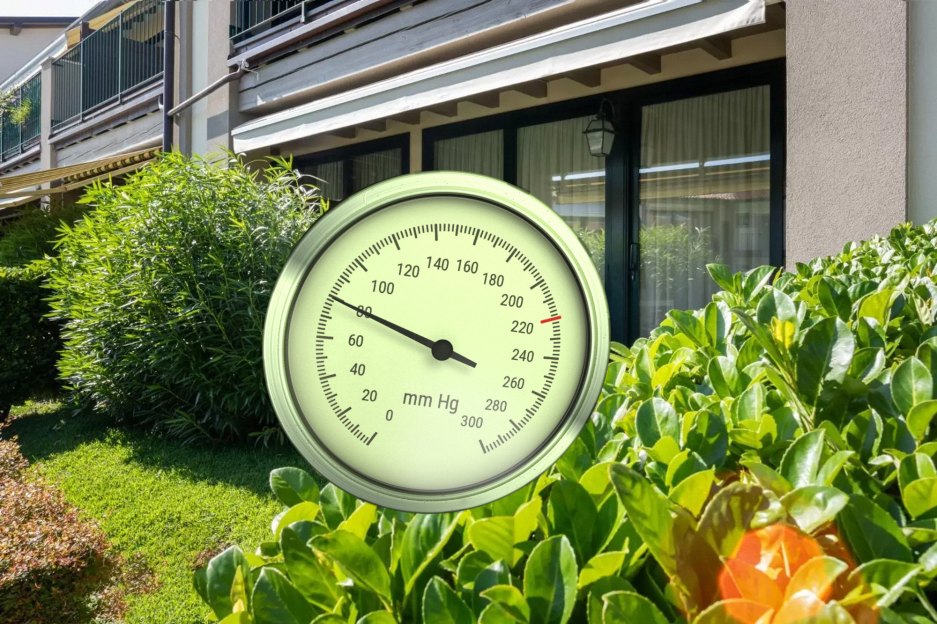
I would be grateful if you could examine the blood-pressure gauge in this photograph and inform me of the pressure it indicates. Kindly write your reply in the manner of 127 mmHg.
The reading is 80 mmHg
